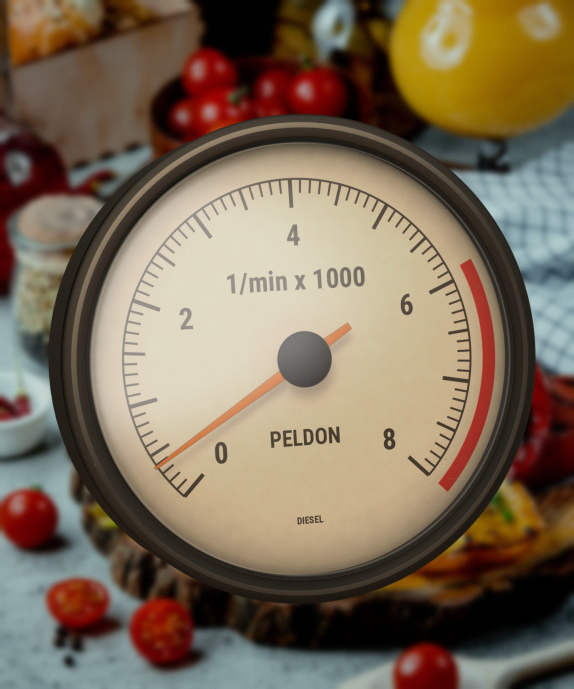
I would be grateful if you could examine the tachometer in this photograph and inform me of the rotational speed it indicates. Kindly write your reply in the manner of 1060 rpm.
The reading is 400 rpm
